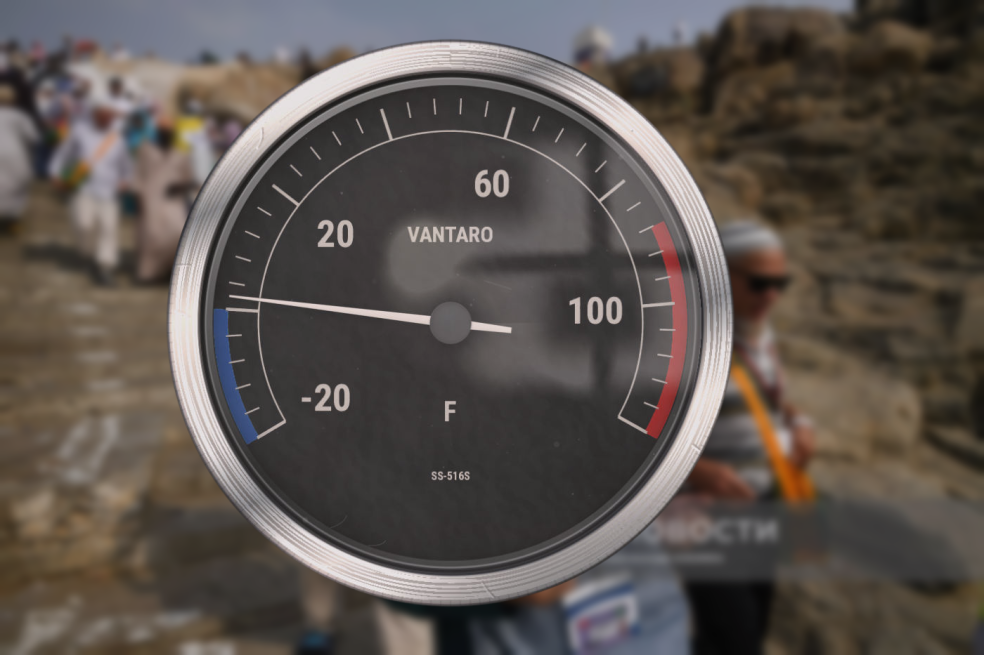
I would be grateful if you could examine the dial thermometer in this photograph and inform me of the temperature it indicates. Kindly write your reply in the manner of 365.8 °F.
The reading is 2 °F
